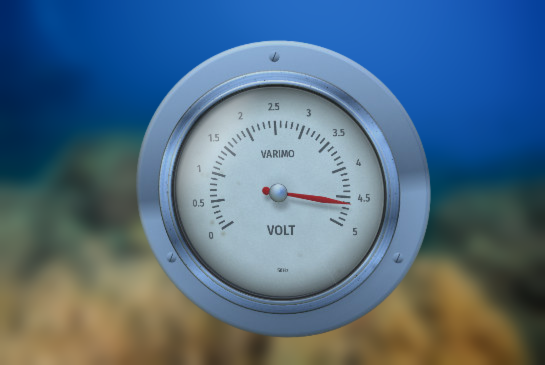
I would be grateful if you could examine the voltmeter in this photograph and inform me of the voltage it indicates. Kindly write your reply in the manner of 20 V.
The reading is 4.6 V
